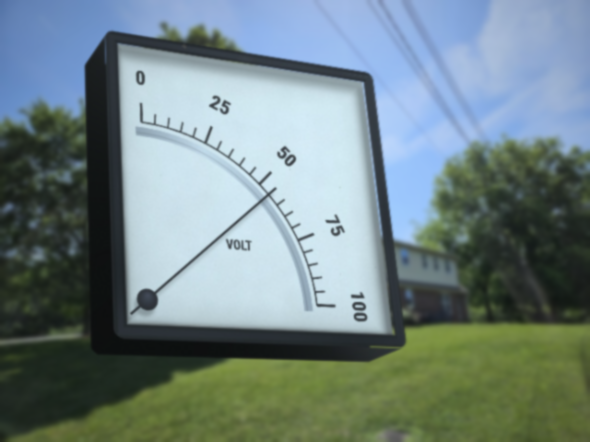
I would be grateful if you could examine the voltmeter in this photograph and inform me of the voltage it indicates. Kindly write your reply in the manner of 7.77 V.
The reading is 55 V
